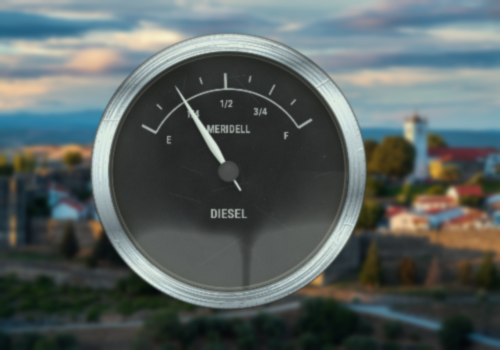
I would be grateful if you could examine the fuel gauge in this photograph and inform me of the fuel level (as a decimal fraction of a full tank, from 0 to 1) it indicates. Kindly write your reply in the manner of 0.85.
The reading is 0.25
